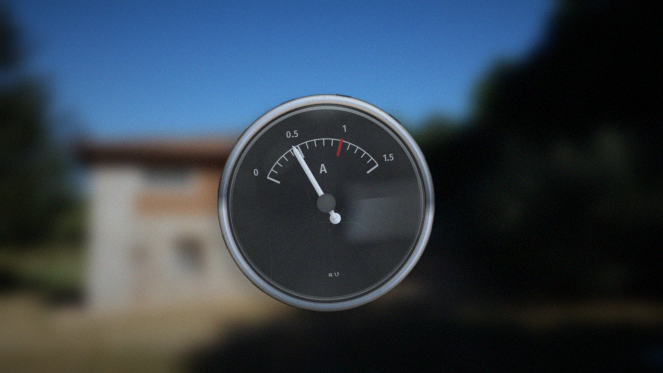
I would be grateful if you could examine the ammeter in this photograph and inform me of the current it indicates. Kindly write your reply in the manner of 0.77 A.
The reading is 0.45 A
